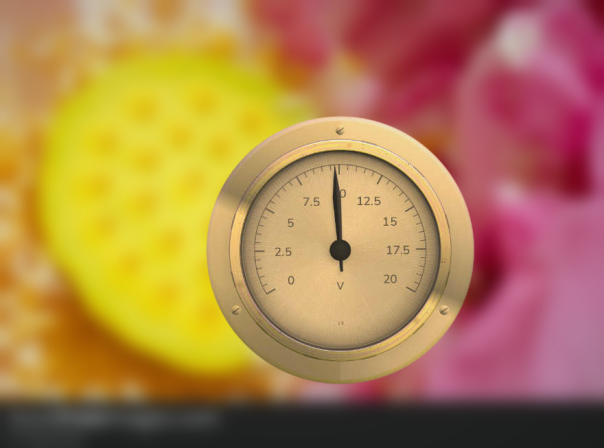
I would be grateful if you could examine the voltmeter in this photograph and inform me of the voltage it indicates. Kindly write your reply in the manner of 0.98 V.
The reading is 9.75 V
